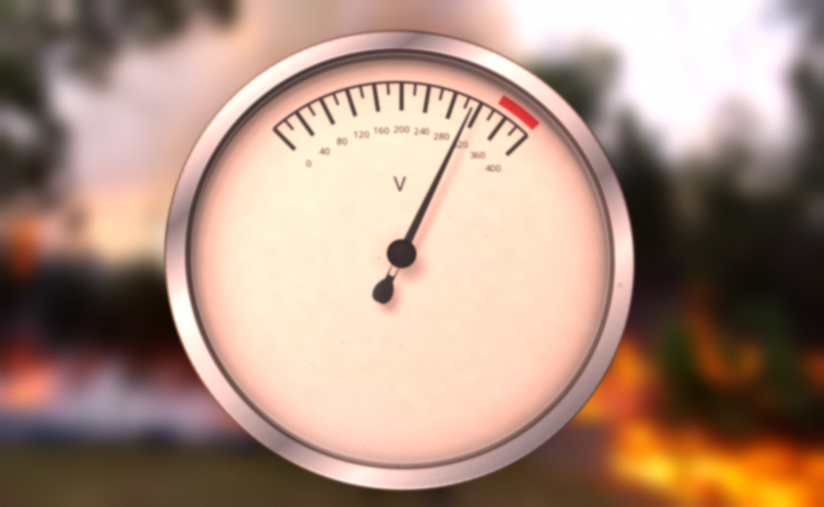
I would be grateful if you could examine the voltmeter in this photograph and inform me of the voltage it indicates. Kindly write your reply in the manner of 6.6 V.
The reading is 310 V
